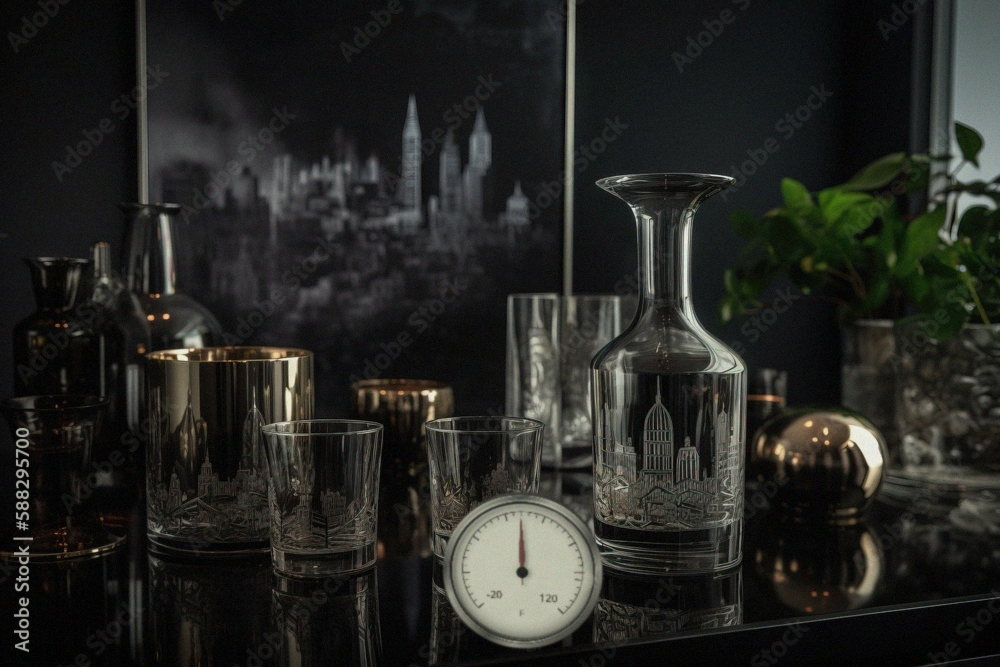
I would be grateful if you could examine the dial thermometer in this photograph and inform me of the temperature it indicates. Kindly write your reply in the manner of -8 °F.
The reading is 48 °F
